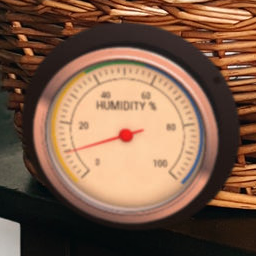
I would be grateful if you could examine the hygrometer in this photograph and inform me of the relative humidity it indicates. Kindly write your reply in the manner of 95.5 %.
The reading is 10 %
